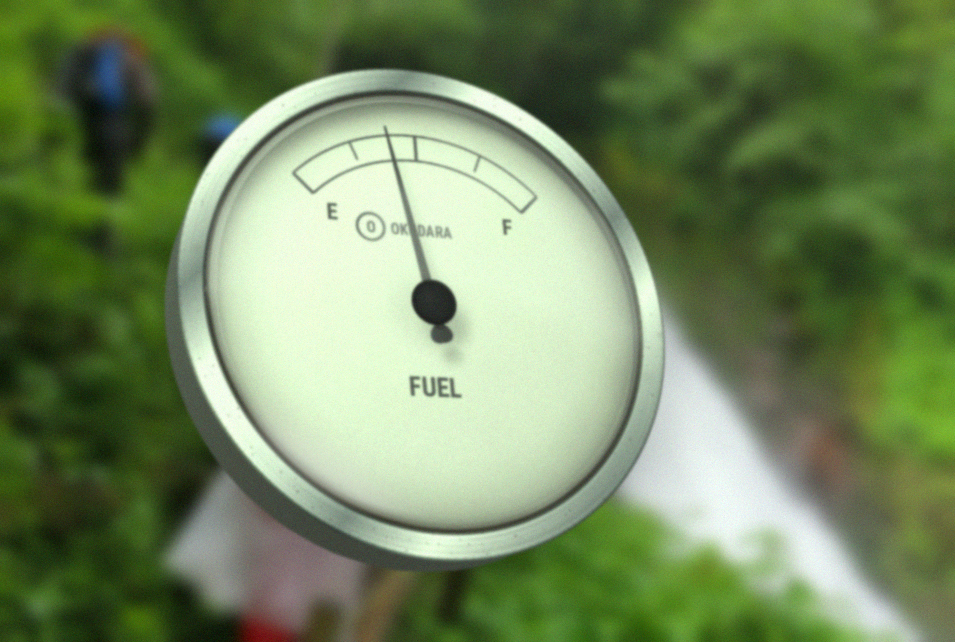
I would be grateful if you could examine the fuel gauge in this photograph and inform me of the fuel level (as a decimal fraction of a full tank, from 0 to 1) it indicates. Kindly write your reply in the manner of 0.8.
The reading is 0.375
